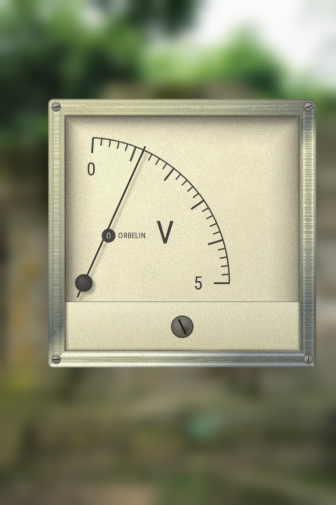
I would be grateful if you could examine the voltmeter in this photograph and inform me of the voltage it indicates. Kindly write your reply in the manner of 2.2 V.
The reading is 1.2 V
